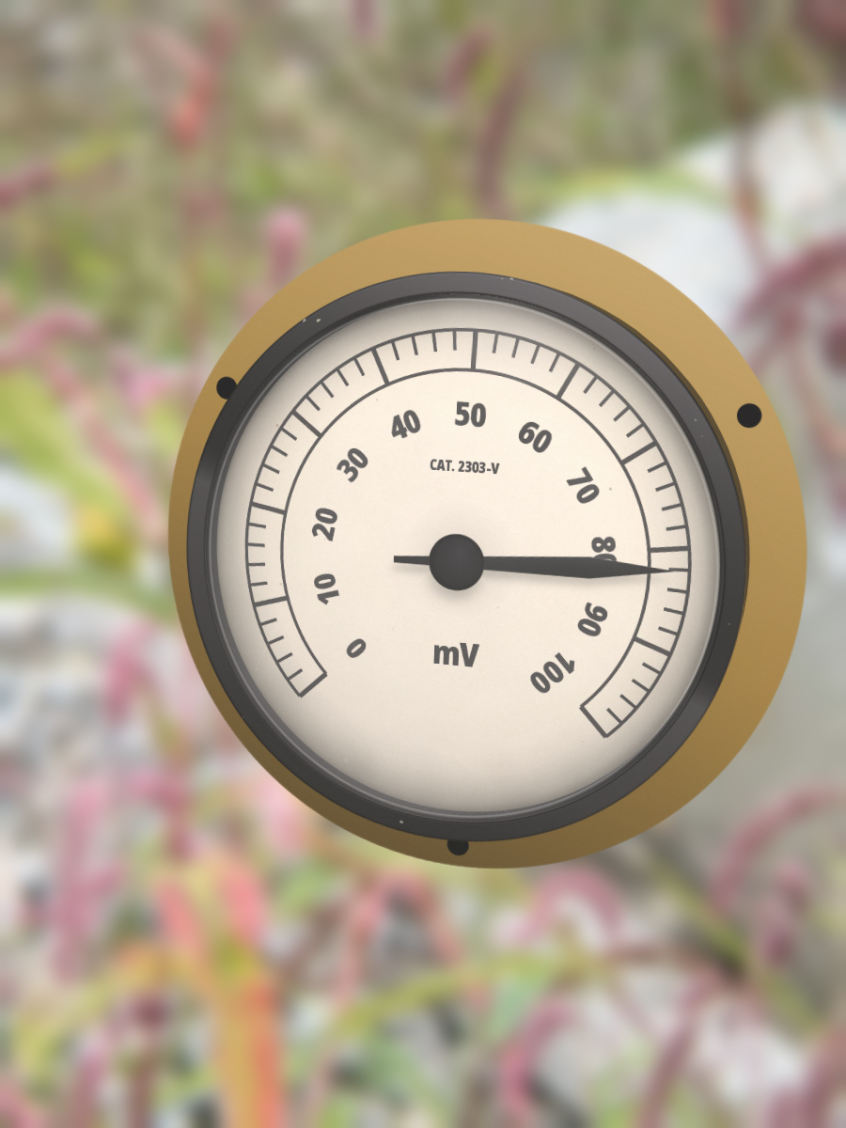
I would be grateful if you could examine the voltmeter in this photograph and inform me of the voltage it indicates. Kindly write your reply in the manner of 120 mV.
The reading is 82 mV
